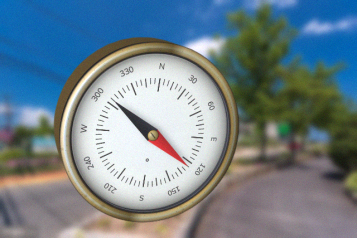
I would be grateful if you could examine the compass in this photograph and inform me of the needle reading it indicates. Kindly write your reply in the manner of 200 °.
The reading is 125 °
